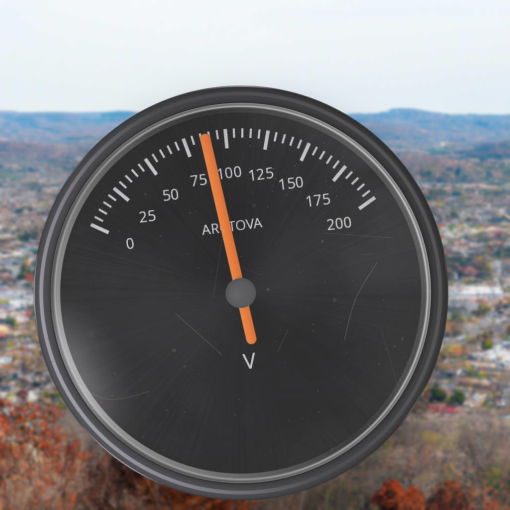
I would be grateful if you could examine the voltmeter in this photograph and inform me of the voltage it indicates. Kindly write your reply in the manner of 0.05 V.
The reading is 87.5 V
